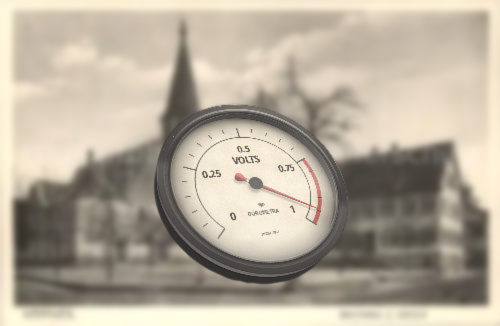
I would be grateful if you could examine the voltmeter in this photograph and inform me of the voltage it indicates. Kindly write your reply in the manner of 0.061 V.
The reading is 0.95 V
